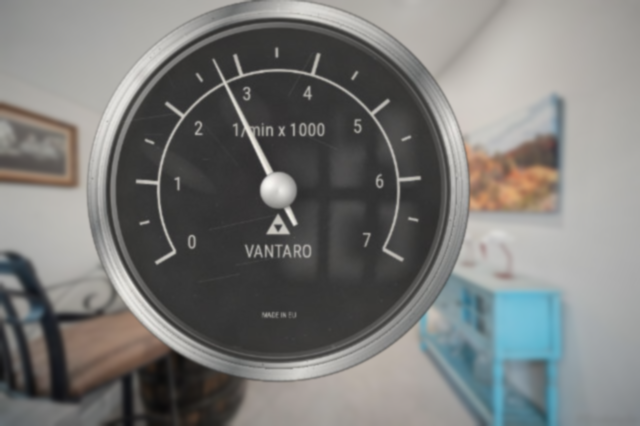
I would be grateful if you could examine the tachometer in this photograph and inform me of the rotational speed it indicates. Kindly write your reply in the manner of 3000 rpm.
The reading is 2750 rpm
